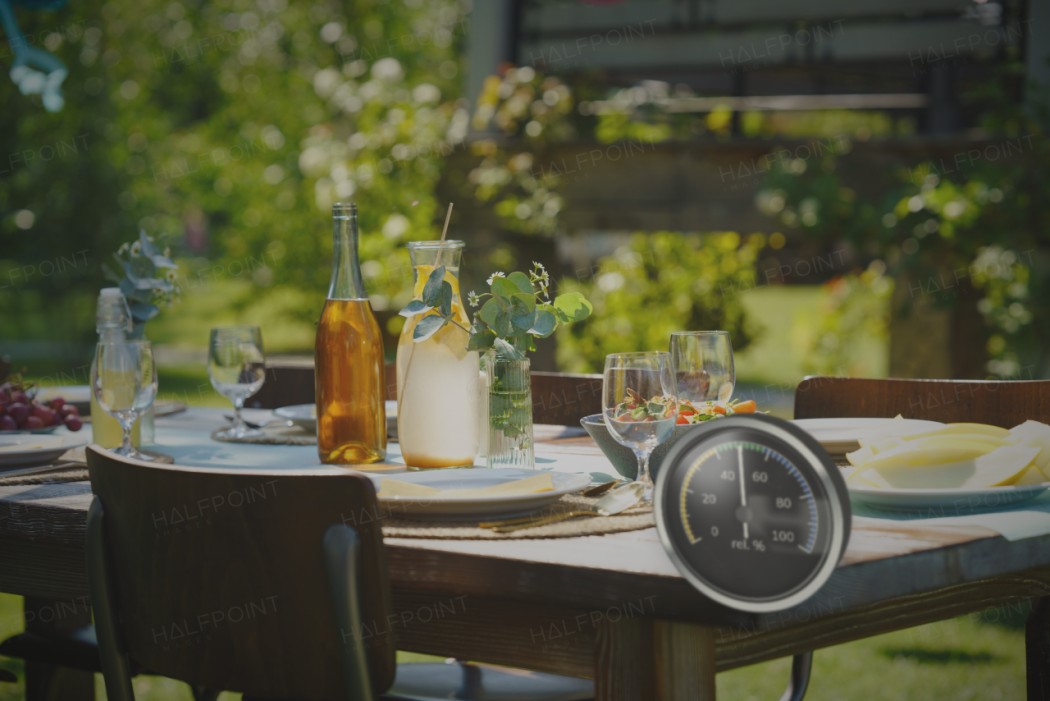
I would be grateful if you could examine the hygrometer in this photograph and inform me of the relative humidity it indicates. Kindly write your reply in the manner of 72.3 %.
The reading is 50 %
